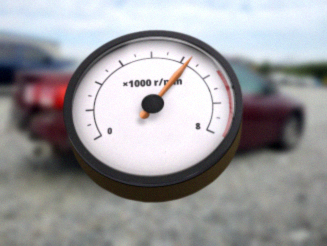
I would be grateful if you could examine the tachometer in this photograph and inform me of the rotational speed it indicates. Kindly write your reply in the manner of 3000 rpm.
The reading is 5250 rpm
